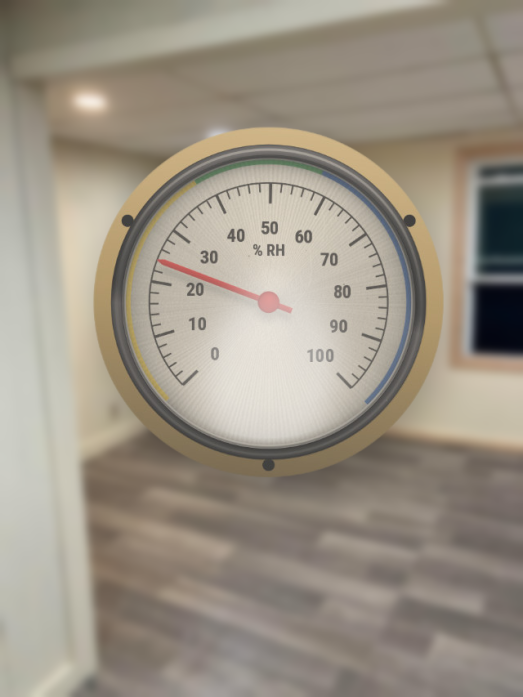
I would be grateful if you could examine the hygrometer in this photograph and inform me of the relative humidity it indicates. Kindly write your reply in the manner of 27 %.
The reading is 24 %
